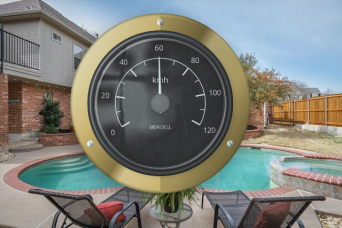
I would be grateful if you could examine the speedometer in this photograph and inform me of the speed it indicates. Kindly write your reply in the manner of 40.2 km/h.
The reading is 60 km/h
